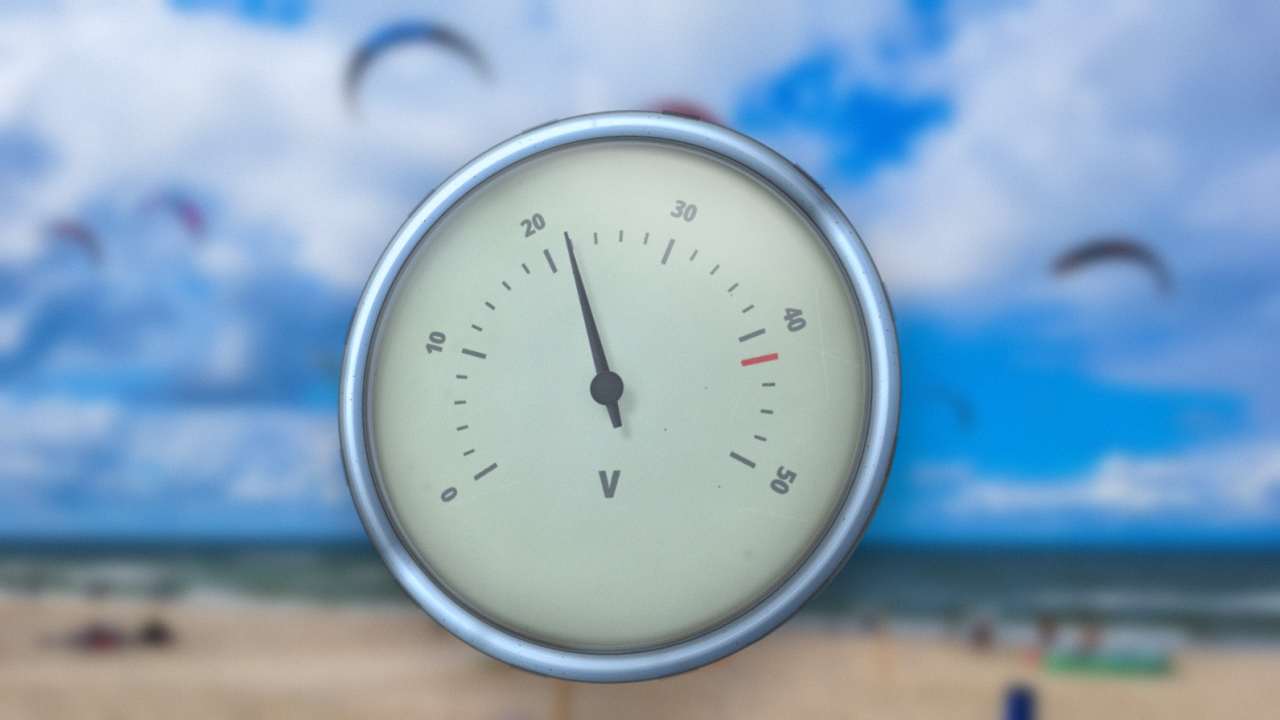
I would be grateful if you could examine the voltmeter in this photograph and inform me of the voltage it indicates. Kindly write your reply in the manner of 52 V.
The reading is 22 V
